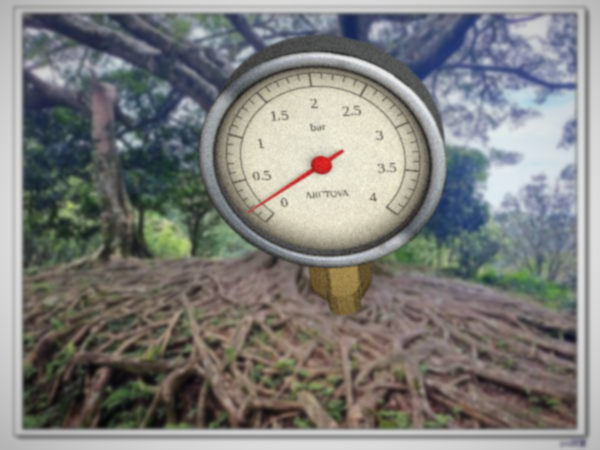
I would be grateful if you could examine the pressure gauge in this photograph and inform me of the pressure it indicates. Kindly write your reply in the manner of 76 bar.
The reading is 0.2 bar
